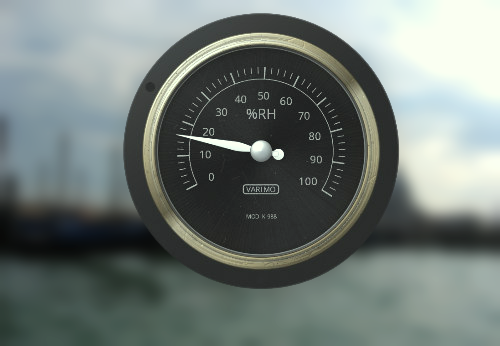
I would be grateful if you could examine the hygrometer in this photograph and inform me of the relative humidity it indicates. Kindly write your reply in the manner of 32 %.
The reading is 16 %
